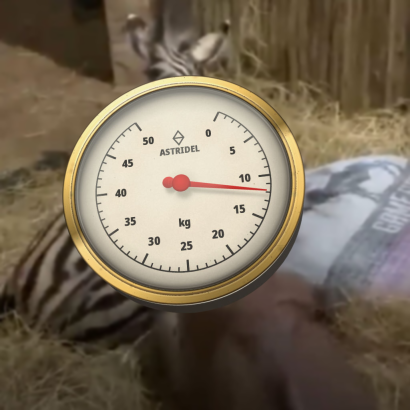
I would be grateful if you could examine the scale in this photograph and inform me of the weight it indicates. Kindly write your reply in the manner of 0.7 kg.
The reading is 12 kg
